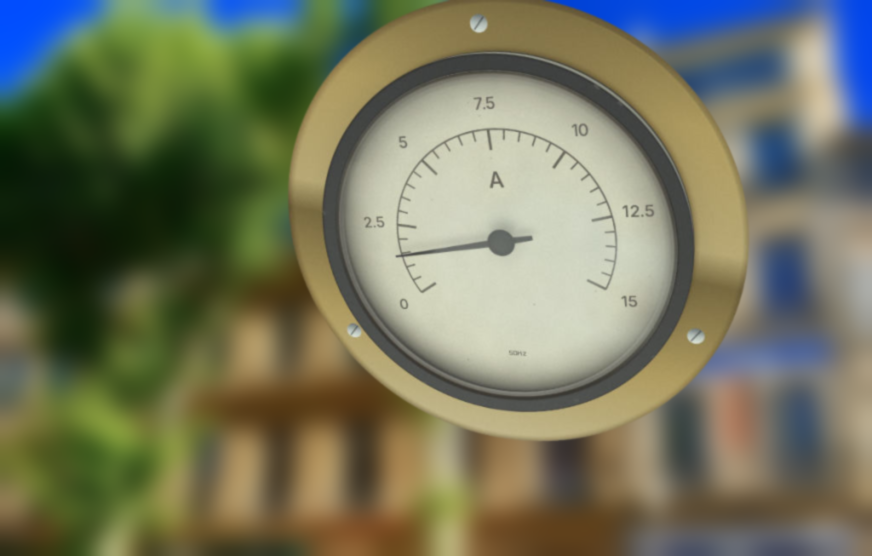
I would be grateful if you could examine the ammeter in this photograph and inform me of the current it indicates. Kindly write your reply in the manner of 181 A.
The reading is 1.5 A
